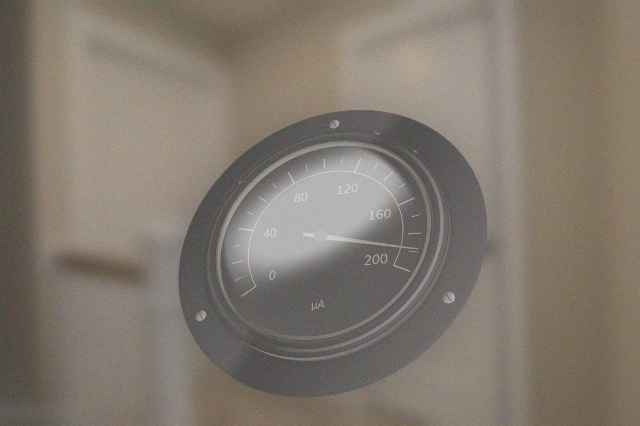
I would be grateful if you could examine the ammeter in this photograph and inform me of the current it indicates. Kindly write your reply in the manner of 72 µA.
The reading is 190 µA
